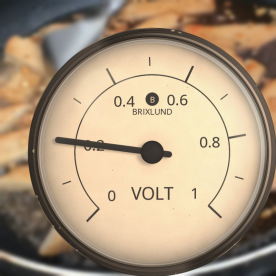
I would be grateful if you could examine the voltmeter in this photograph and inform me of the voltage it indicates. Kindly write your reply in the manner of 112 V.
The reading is 0.2 V
